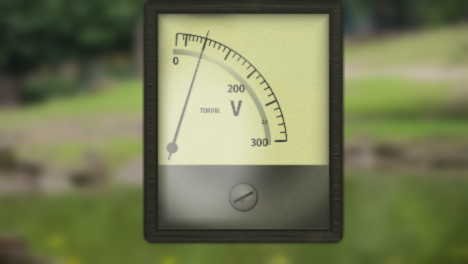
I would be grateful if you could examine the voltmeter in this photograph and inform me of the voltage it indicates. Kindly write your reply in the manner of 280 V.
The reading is 100 V
